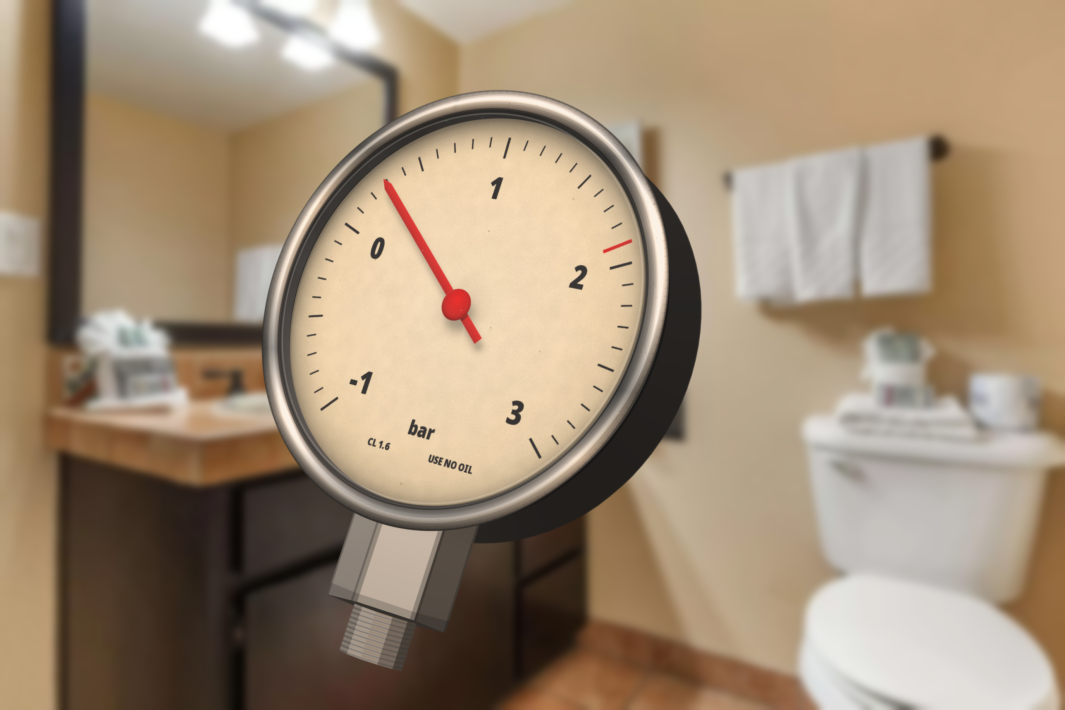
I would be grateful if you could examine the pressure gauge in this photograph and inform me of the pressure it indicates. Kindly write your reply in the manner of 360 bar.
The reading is 0.3 bar
